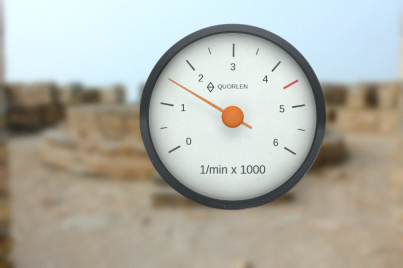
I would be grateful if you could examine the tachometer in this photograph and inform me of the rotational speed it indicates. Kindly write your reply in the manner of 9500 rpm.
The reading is 1500 rpm
